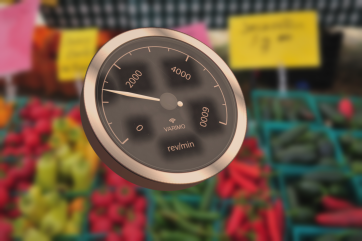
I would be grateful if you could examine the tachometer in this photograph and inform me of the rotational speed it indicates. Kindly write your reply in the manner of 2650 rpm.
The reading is 1250 rpm
